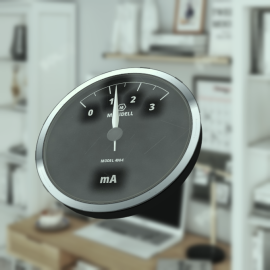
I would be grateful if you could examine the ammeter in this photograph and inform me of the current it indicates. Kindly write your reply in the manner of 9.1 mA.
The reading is 1.25 mA
